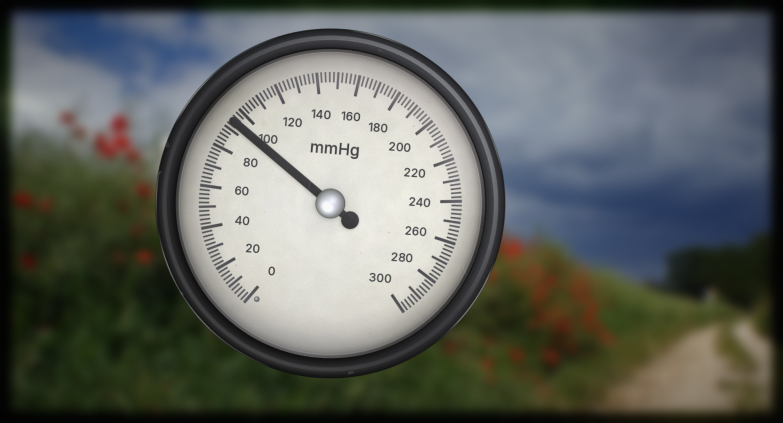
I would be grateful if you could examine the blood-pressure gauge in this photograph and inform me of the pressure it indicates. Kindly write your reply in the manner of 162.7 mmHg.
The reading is 94 mmHg
